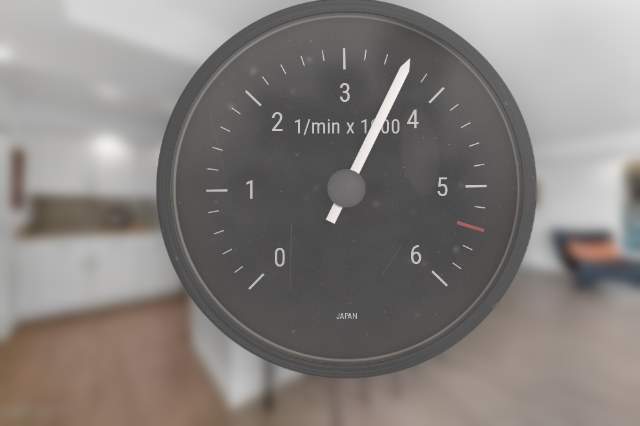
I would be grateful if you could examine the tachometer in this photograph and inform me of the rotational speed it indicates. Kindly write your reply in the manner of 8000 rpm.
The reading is 3600 rpm
